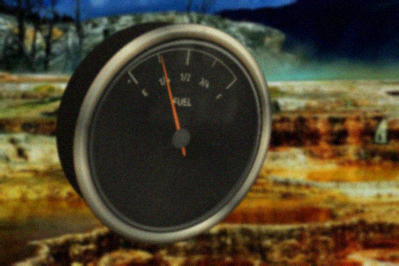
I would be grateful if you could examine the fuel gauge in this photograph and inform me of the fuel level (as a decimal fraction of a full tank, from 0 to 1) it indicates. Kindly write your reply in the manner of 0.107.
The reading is 0.25
